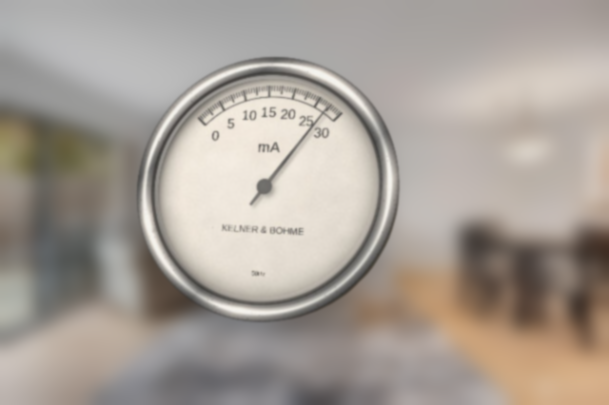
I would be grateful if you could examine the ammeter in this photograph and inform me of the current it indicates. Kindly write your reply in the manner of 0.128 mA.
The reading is 27.5 mA
